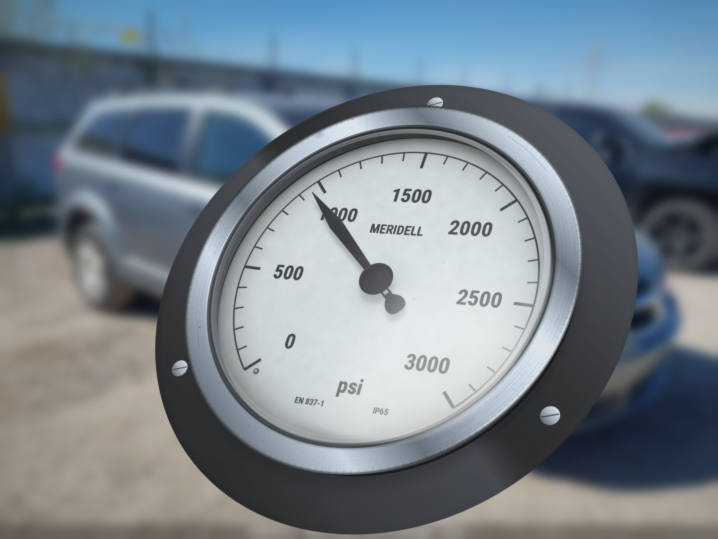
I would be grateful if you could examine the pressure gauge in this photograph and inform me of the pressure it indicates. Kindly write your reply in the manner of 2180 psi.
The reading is 950 psi
